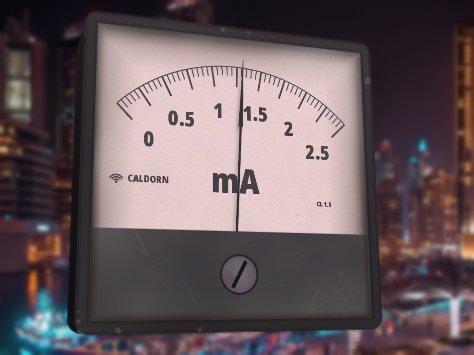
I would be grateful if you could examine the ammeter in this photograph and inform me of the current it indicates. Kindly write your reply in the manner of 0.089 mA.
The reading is 1.3 mA
